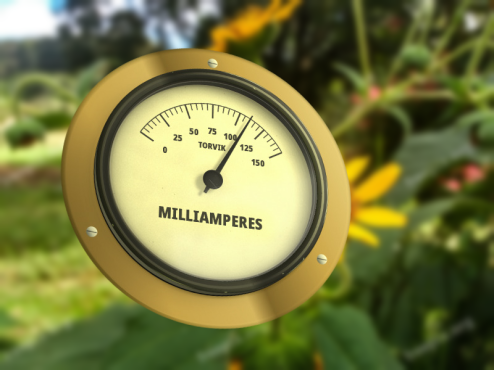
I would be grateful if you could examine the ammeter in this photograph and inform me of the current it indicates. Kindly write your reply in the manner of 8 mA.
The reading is 110 mA
